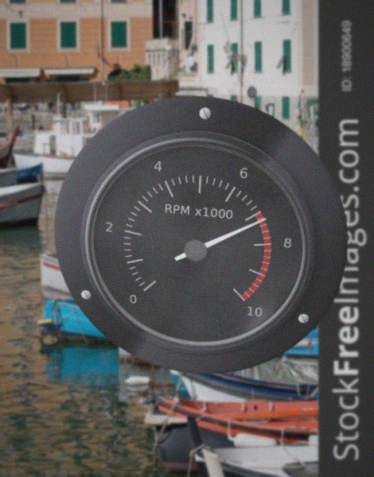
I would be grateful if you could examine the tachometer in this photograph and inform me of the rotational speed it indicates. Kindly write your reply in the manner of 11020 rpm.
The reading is 7200 rpm
